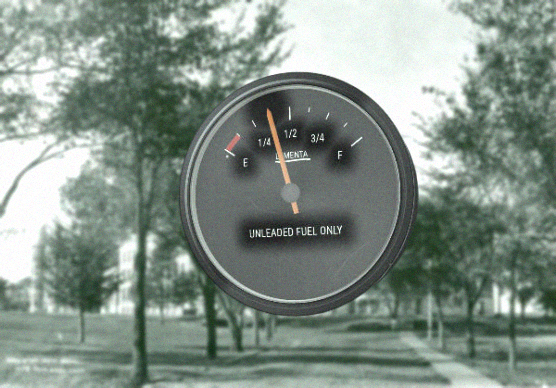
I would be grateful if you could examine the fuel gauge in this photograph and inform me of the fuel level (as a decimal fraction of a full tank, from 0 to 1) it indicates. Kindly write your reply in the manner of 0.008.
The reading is 0.375
